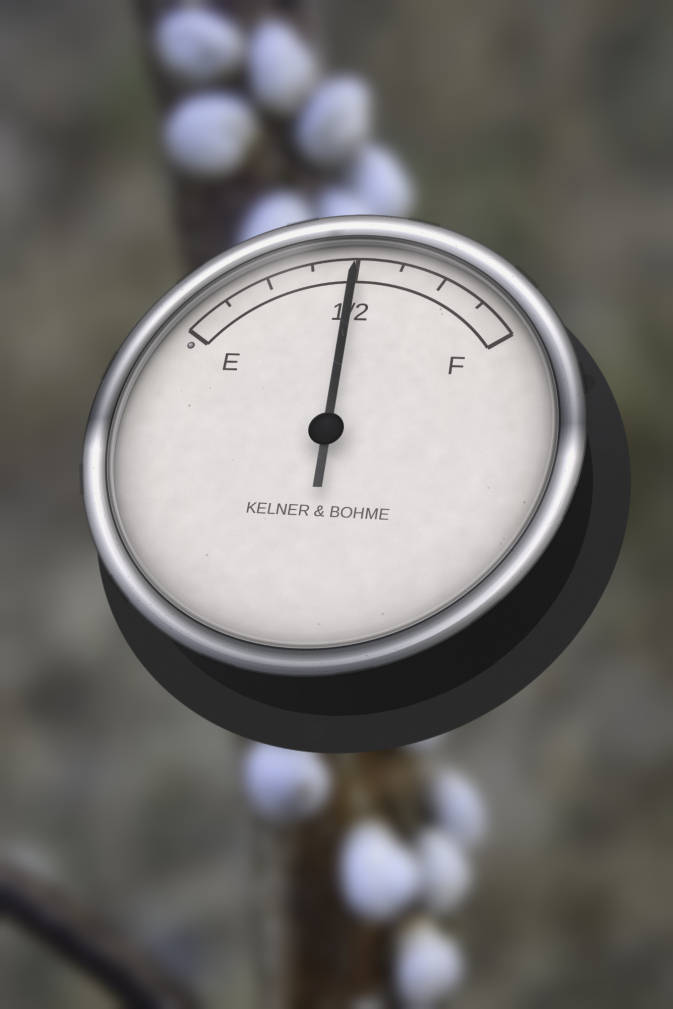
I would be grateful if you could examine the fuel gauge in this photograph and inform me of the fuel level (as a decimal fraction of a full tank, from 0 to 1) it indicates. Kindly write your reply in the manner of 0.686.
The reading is 0.5
